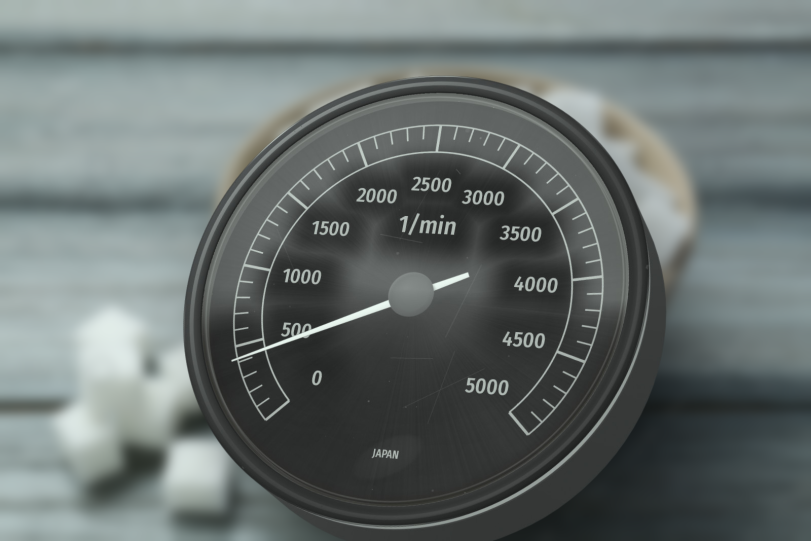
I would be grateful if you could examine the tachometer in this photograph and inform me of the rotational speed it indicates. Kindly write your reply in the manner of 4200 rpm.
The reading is 400 rpm
